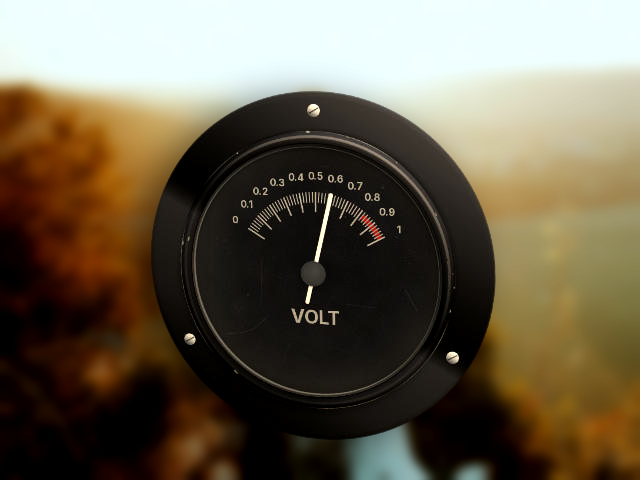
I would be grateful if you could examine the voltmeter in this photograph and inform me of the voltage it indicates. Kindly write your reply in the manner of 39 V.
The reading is 0.6 V
